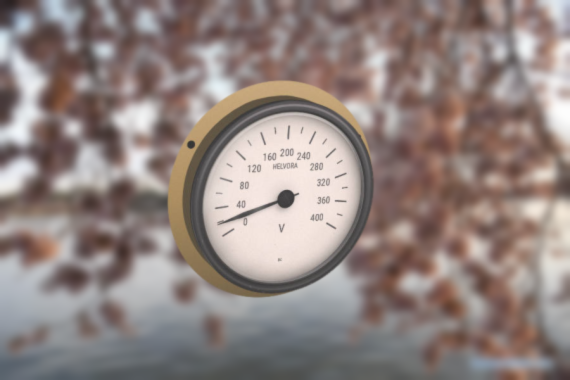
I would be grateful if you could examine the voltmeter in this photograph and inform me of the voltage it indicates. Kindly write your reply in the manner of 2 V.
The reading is 20 V
